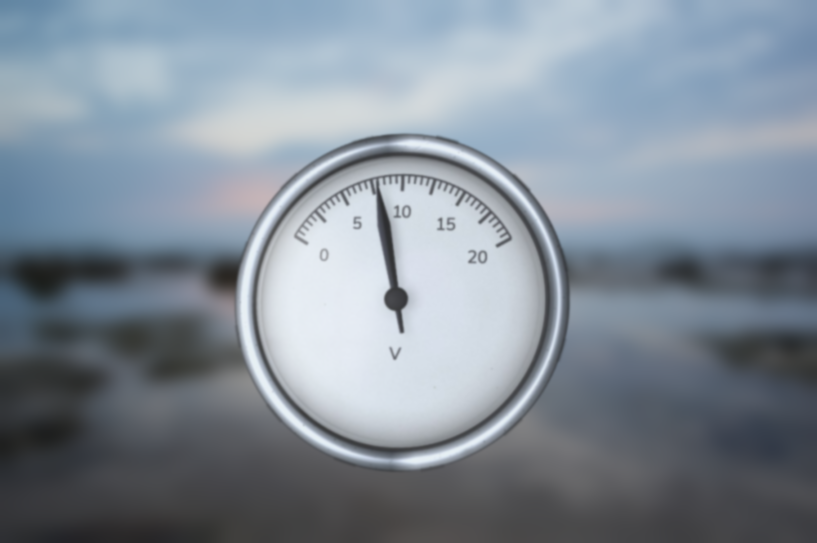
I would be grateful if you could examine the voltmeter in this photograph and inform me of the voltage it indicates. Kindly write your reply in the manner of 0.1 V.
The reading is 8 V
